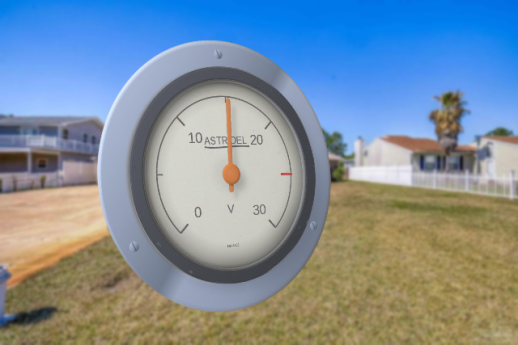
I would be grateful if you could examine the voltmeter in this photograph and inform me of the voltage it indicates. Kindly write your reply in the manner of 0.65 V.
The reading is 15 V
